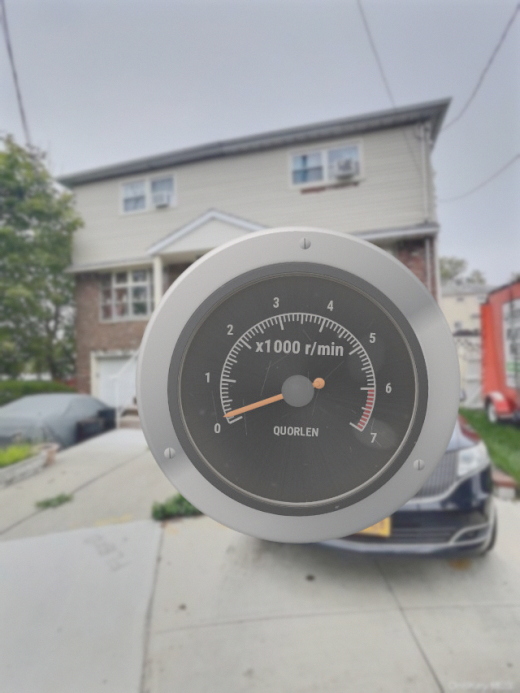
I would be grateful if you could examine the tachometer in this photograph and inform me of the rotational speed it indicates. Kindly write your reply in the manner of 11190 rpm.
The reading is 200 rpm
